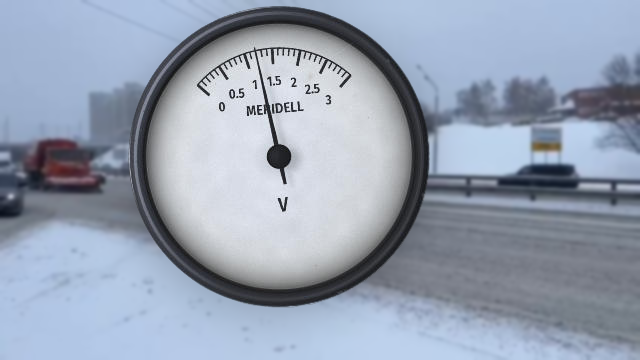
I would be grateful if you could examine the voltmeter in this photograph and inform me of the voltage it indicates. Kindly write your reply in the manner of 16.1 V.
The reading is 1.2 V
